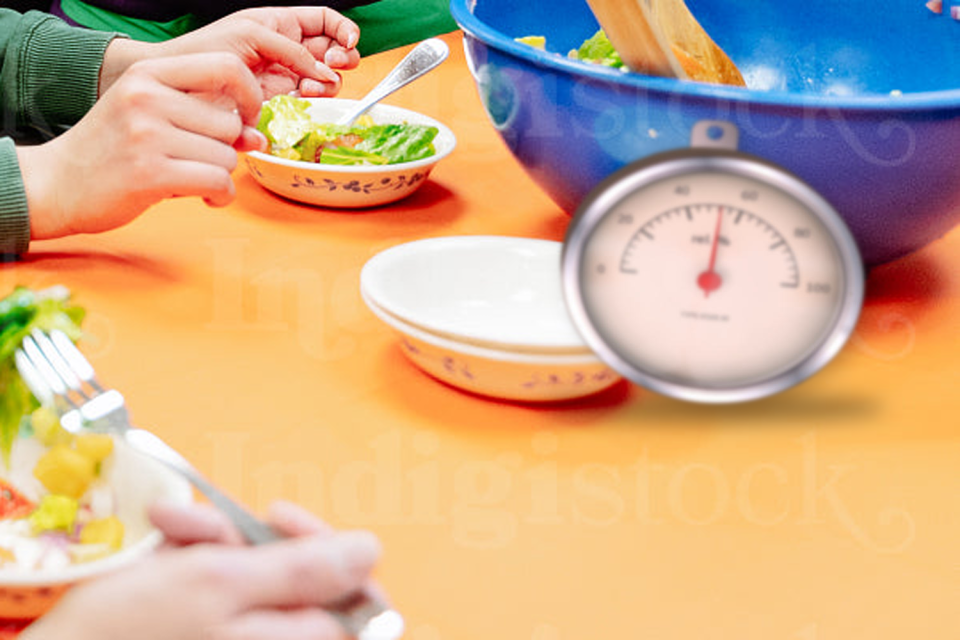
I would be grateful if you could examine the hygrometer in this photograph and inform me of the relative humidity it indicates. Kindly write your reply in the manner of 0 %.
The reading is 52 %
